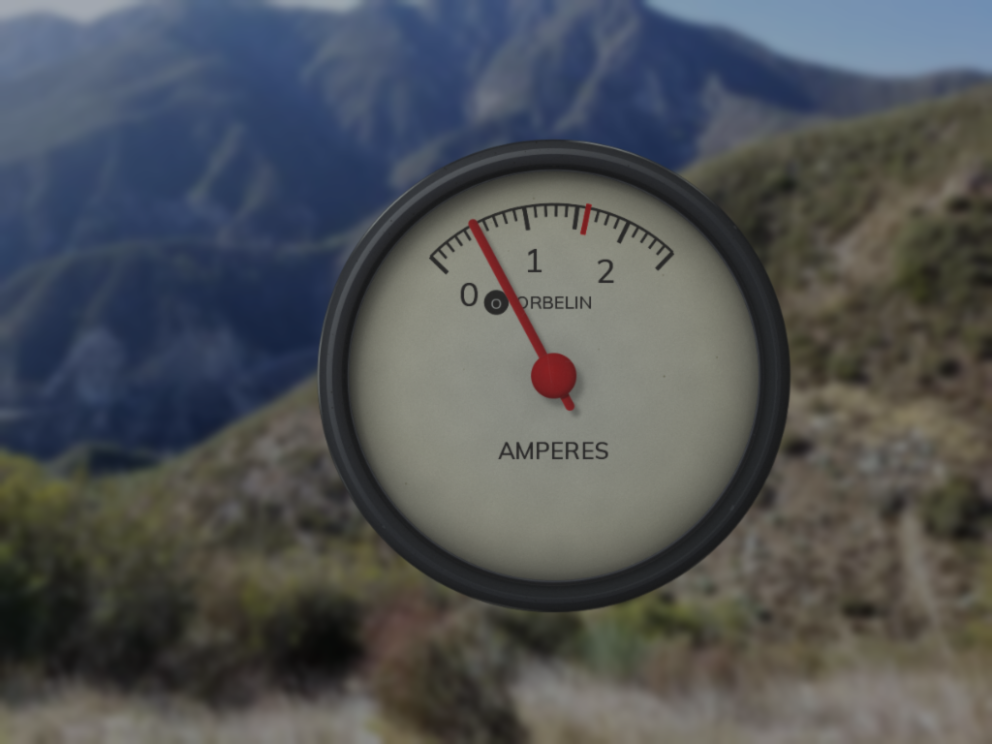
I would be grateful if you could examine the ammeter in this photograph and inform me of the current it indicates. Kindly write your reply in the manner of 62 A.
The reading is 0.5 A
